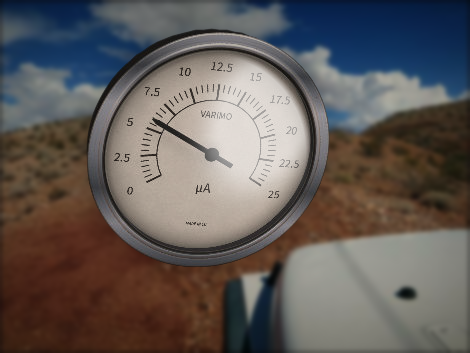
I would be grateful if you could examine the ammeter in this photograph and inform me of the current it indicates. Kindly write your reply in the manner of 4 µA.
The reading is 6 µA
